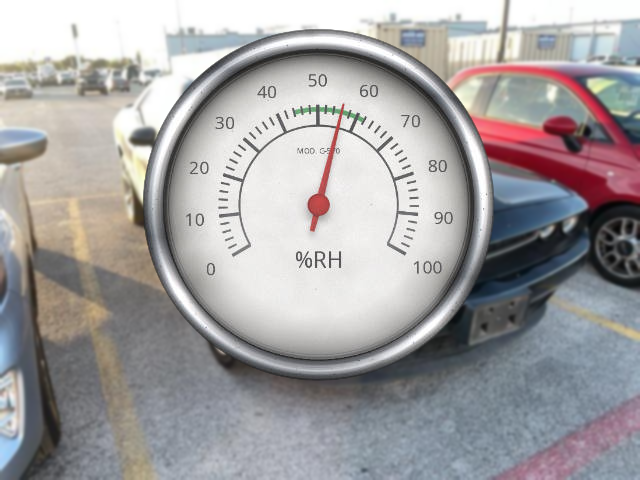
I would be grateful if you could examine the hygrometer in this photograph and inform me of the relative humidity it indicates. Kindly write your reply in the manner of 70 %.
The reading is 56 %
